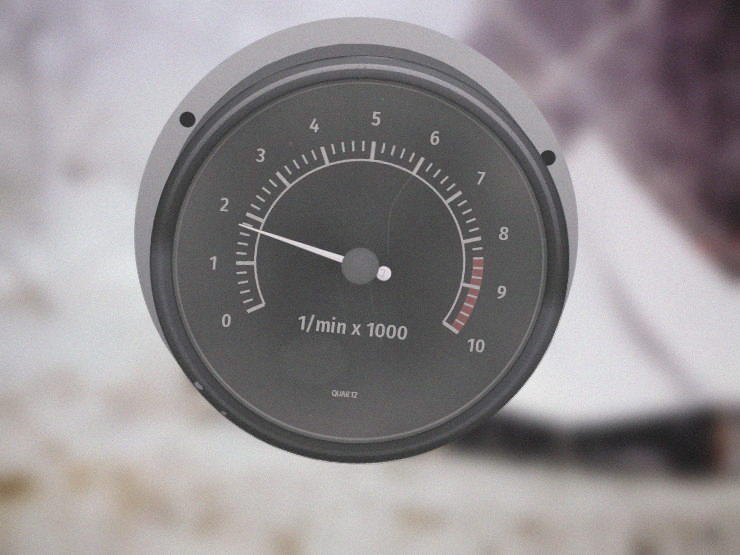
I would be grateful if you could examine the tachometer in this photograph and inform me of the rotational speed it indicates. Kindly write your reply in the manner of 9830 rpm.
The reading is 1800 rpm
